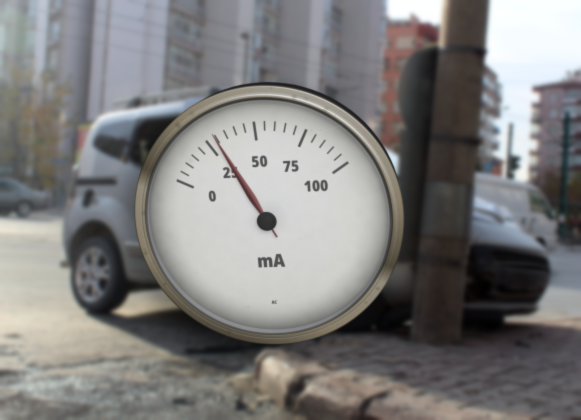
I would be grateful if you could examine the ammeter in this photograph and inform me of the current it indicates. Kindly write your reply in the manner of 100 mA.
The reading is 30 mA
